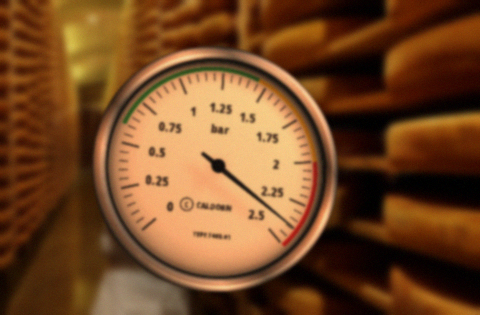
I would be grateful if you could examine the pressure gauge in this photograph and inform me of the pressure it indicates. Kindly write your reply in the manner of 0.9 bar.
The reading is 2.4 bar
